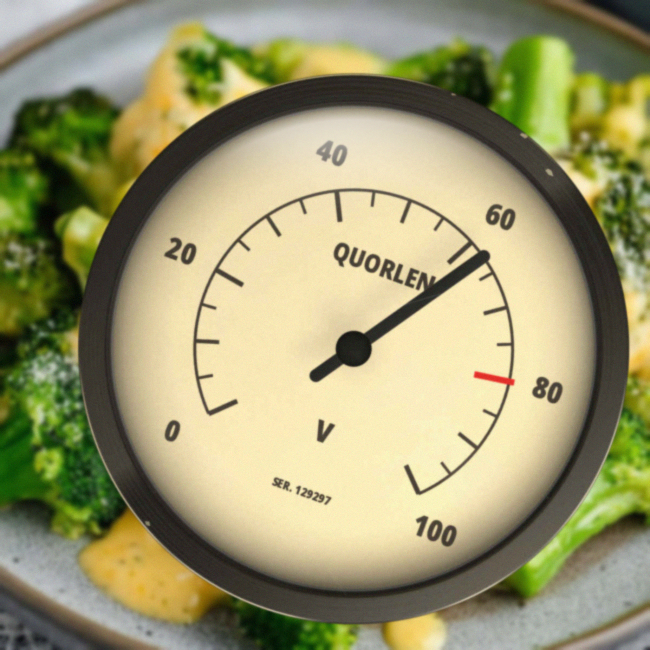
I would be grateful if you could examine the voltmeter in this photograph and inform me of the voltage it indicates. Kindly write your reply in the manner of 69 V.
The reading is 62.5 V
